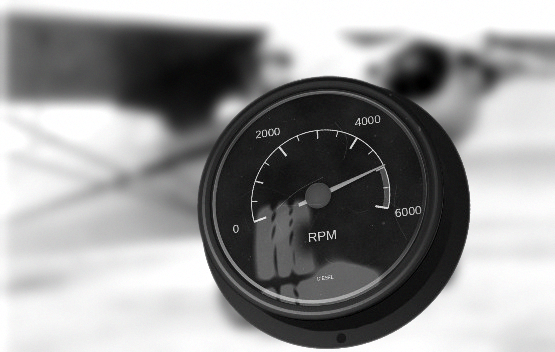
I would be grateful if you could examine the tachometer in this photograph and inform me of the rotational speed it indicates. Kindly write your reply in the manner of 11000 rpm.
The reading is 5000 rpm
